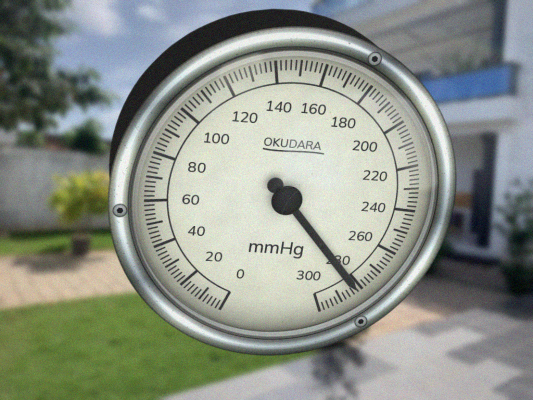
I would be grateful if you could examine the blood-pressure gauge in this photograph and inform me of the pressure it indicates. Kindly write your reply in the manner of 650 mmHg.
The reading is 282 mmHg
